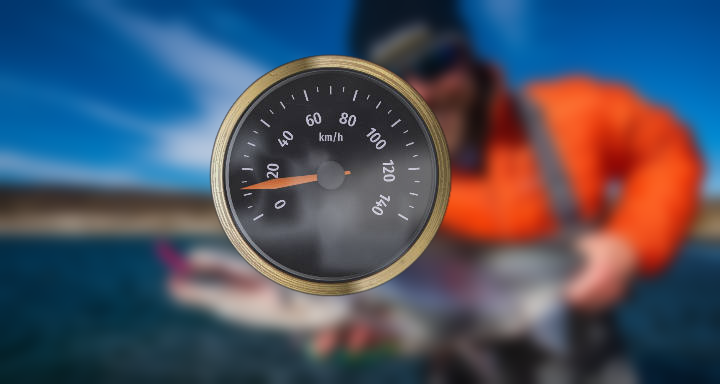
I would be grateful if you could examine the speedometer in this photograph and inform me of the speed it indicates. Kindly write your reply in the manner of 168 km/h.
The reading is 12.5 km/h
